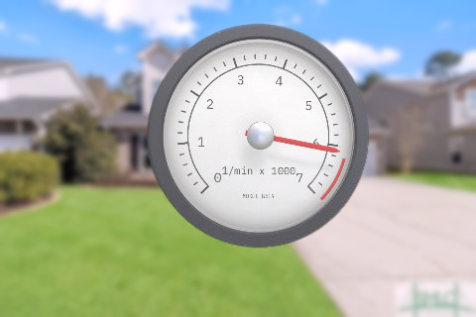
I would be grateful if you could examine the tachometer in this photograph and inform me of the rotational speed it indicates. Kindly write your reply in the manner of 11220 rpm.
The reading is 6100 rpm
